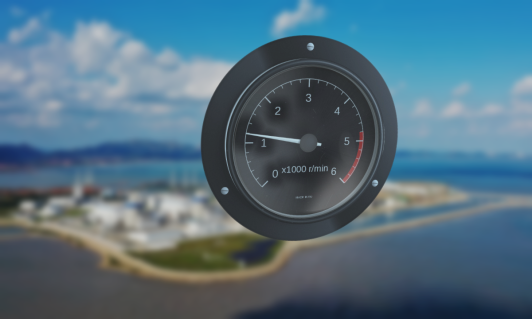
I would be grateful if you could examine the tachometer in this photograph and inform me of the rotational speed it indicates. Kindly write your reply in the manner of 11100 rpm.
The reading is 1200 rpm
